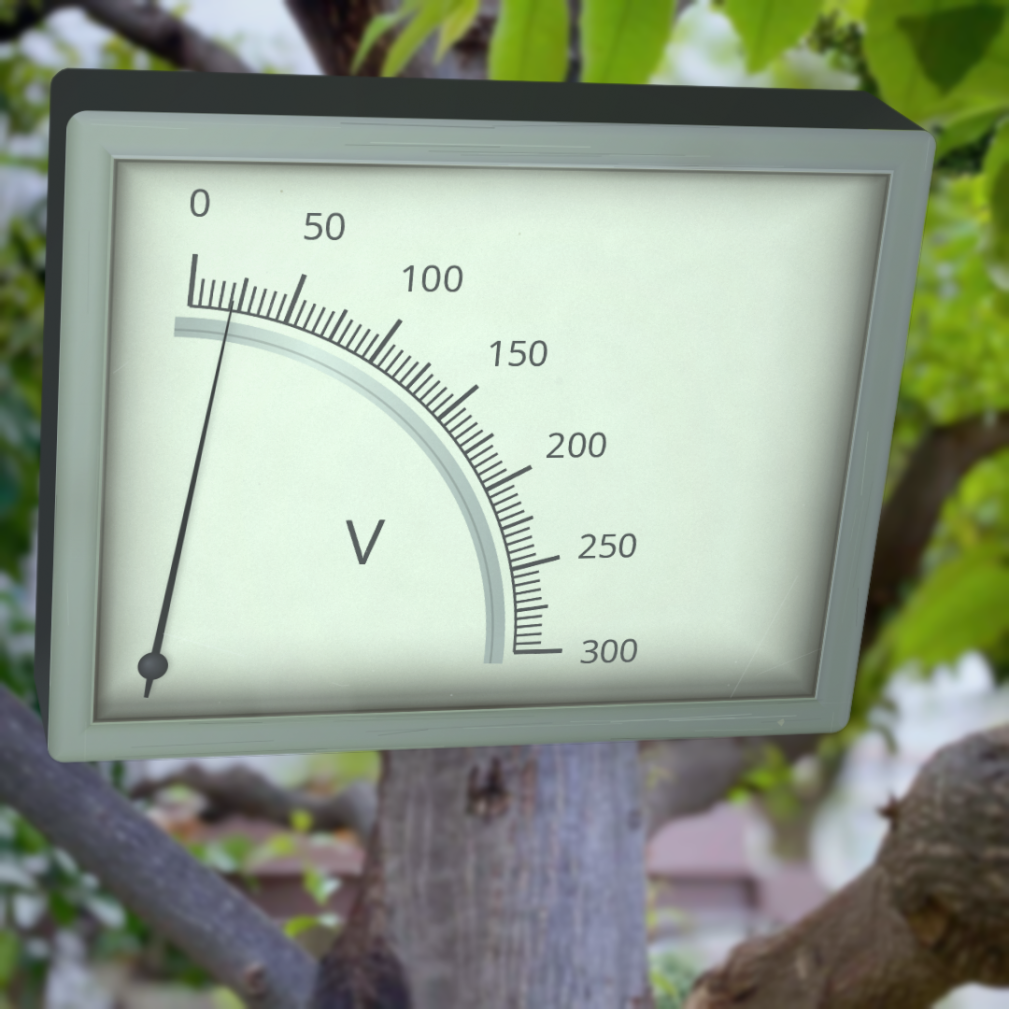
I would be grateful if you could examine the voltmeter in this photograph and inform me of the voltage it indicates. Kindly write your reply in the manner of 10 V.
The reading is 20 V
